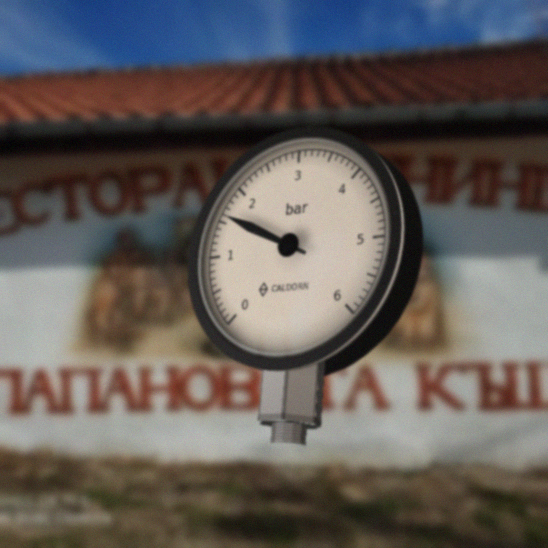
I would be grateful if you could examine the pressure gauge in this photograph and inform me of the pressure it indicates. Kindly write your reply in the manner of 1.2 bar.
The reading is 1.6 bar
